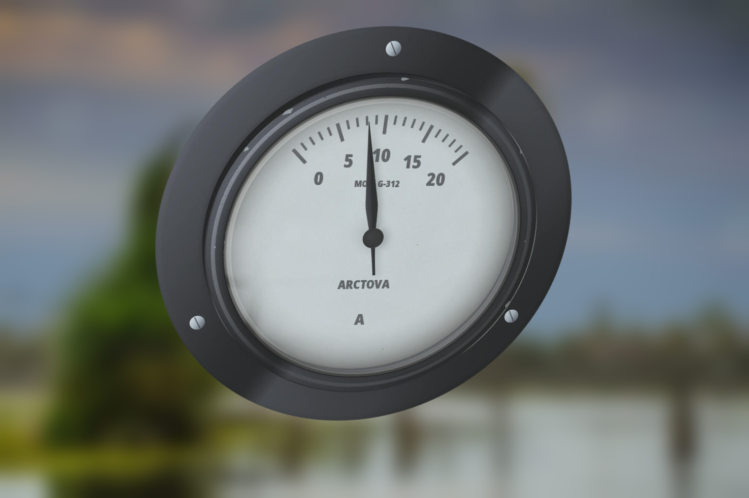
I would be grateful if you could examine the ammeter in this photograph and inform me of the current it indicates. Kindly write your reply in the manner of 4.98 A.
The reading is 8 A
